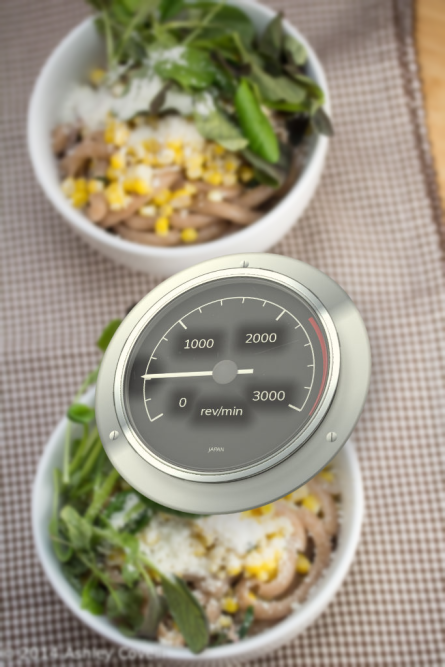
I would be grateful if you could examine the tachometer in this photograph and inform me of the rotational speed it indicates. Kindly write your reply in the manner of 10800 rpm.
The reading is 400 rpm
